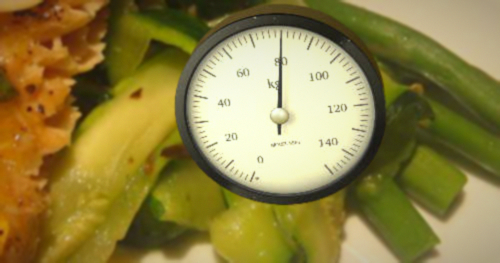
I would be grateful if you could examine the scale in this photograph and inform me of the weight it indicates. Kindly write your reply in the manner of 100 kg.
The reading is 80 kg
